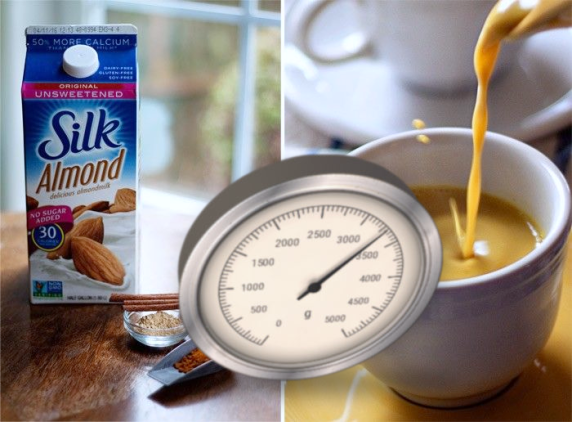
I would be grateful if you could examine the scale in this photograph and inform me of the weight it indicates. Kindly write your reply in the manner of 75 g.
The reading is 3250 g
